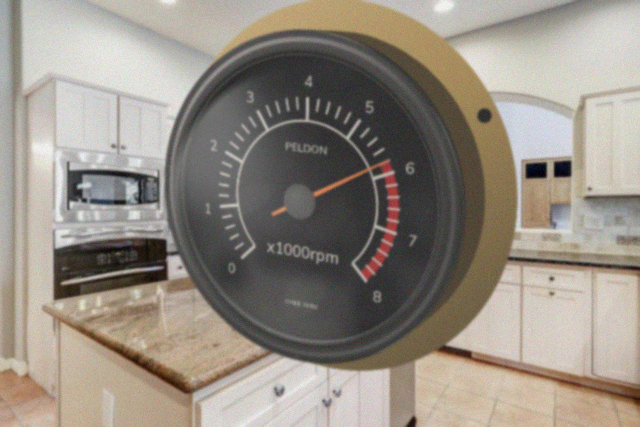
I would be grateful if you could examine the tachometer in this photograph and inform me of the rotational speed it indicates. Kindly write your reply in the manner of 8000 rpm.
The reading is 5800 rpm
